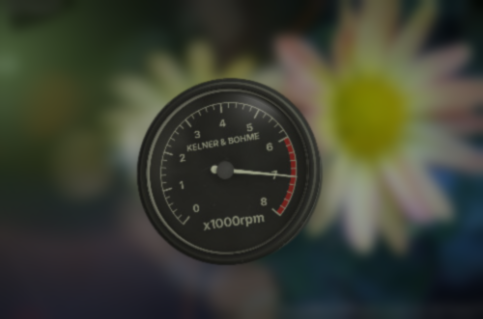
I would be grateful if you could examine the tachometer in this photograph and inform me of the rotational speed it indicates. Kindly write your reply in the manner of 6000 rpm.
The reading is 7000 rpm
